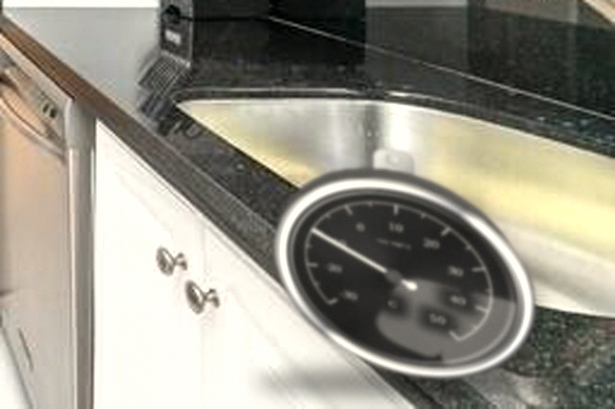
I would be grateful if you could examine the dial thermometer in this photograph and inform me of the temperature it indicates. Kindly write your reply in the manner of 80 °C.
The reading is -10 °C
